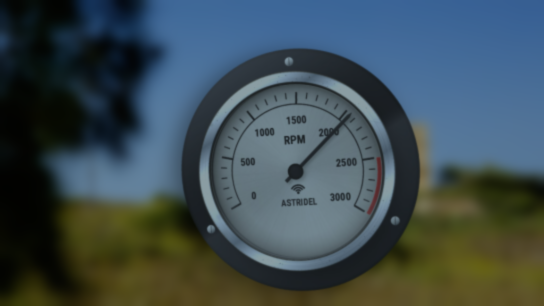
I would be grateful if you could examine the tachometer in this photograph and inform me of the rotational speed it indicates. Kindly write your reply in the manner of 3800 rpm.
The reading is 2050 rpm
